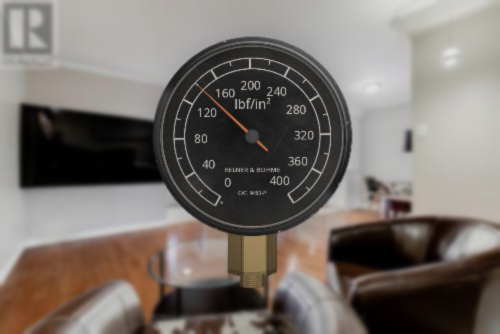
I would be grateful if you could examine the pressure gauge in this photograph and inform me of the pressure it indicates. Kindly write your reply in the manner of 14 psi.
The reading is 140 psi
